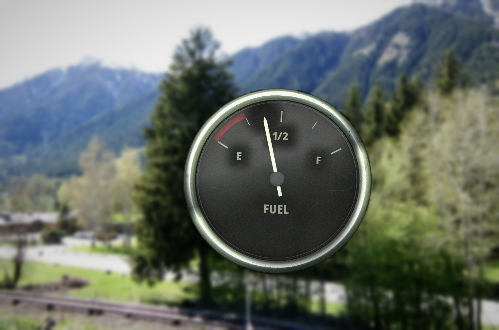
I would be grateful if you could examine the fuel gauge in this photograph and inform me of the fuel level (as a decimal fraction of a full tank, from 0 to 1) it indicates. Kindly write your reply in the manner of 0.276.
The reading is 0.375
